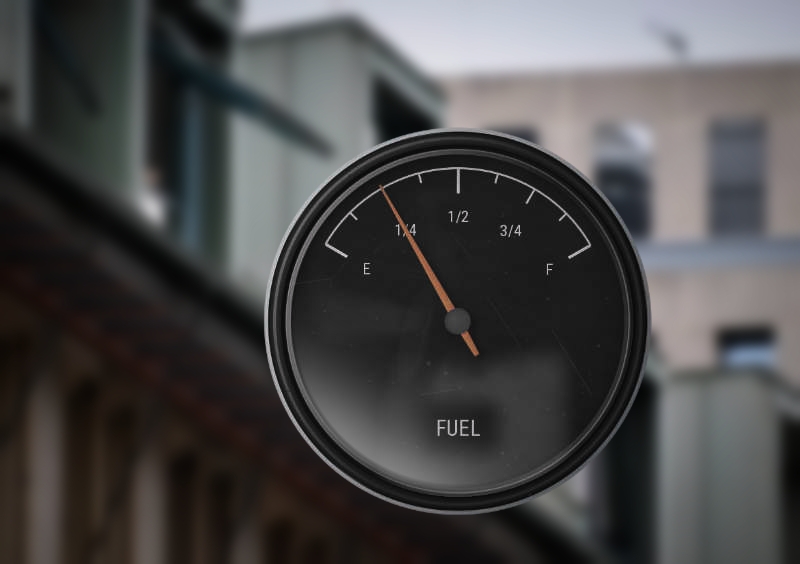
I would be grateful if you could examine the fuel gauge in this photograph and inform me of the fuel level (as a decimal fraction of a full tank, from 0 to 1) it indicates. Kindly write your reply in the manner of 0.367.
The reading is 0.25
